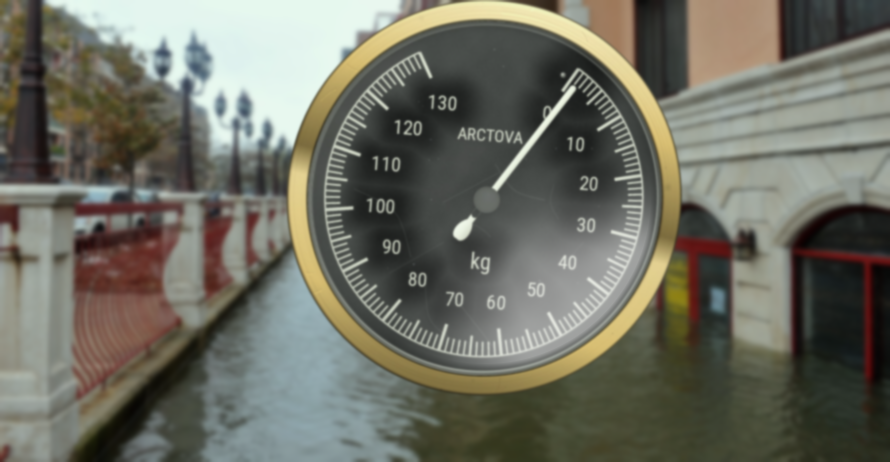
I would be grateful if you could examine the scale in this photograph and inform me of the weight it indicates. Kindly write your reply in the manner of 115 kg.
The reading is 1 kg
